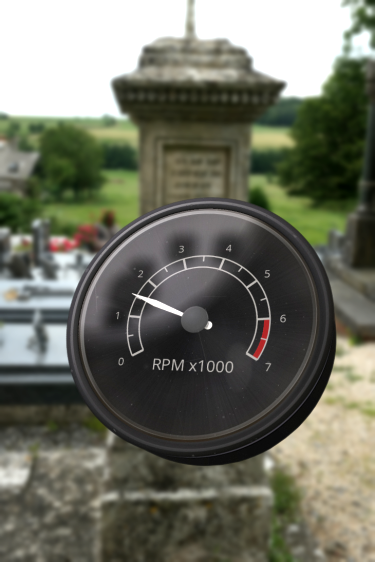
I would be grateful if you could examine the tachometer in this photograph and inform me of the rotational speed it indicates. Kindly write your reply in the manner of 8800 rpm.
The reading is 1500 rpm
